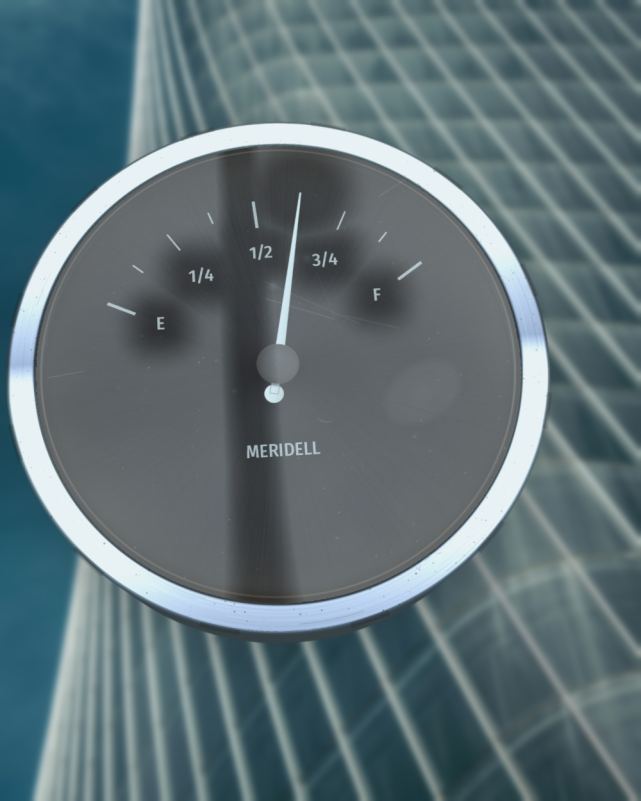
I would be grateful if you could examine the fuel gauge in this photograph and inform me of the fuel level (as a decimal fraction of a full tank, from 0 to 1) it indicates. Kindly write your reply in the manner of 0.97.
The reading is 0.625
